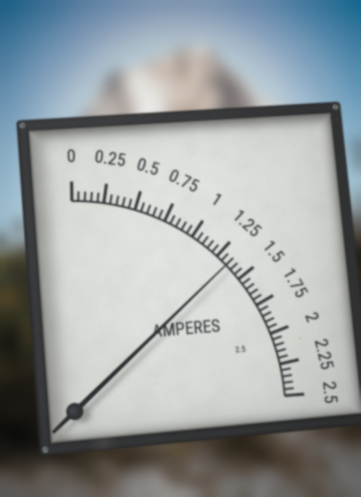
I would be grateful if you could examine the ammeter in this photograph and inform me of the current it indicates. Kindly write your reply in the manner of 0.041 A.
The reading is 1.35 A
